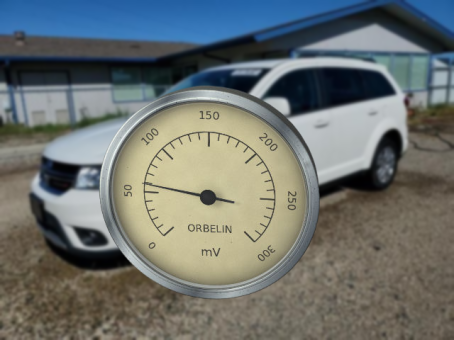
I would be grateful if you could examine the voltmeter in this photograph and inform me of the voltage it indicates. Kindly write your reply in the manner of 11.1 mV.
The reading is 60 mV
